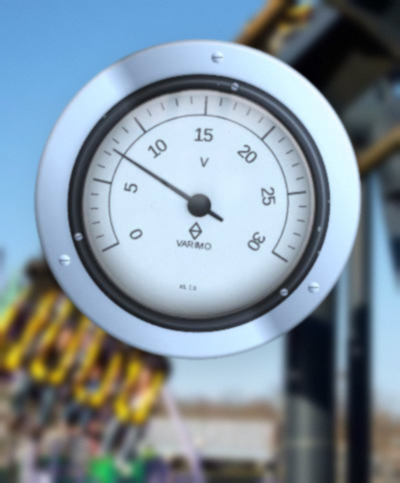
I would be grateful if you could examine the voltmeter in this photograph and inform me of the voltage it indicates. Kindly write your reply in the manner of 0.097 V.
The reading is 7.5 V
